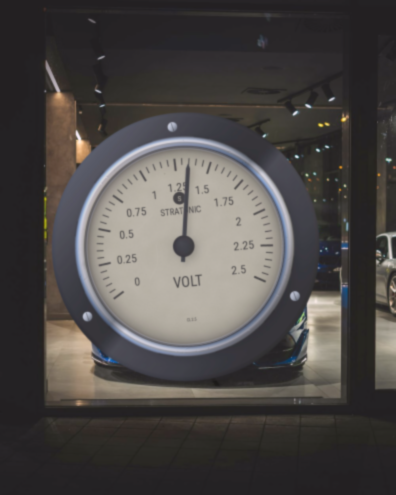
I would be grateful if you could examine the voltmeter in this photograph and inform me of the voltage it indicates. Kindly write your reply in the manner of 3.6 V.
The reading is 1.35 V
